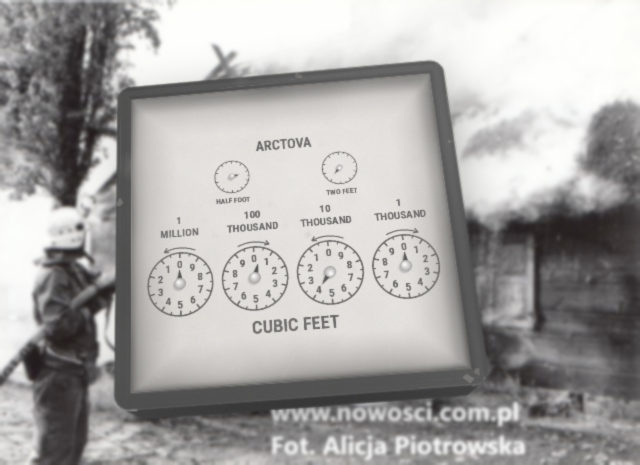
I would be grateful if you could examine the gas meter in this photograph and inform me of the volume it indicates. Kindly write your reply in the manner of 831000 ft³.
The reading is 4000 ft³
